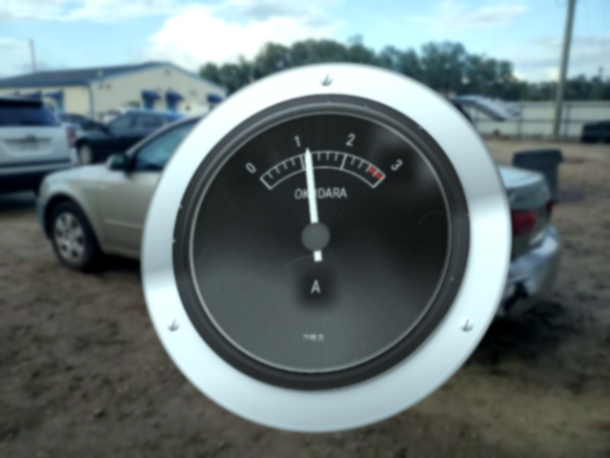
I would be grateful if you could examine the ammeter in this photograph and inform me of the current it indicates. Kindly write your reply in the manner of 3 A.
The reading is 1.2 A
